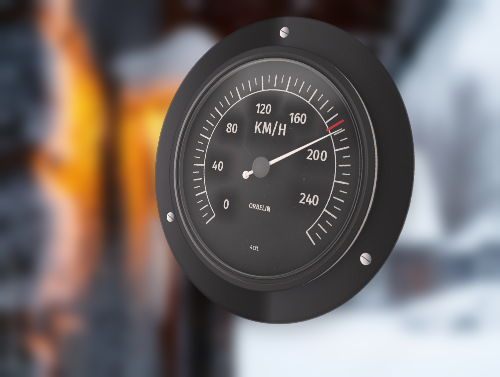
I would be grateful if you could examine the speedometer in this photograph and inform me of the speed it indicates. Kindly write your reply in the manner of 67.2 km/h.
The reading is 190 km/h
